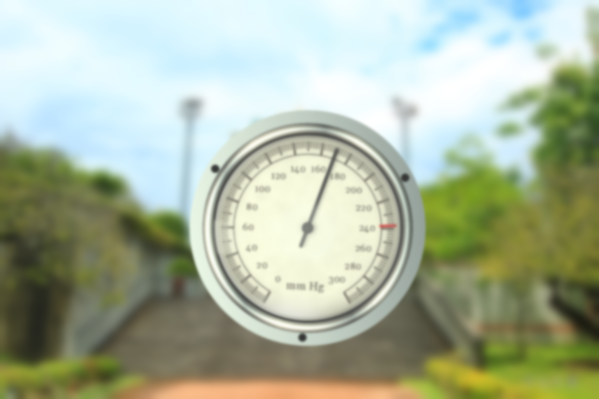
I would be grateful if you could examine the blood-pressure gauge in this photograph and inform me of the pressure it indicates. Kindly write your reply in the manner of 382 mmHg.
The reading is 170 mmHg
